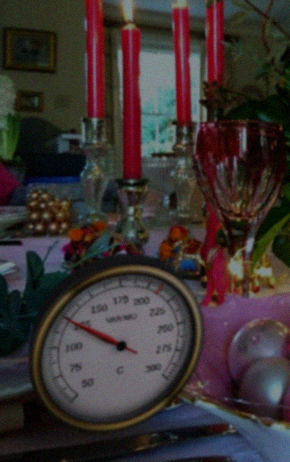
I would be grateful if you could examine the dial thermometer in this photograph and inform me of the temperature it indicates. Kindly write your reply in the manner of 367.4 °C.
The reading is 125 °C
